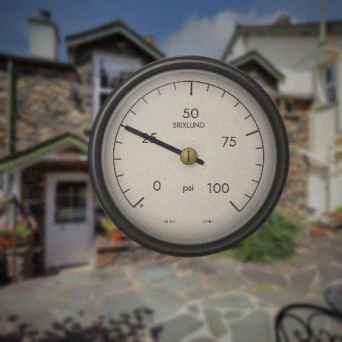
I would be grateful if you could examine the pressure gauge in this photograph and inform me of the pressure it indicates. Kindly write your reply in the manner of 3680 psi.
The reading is 25 psi
